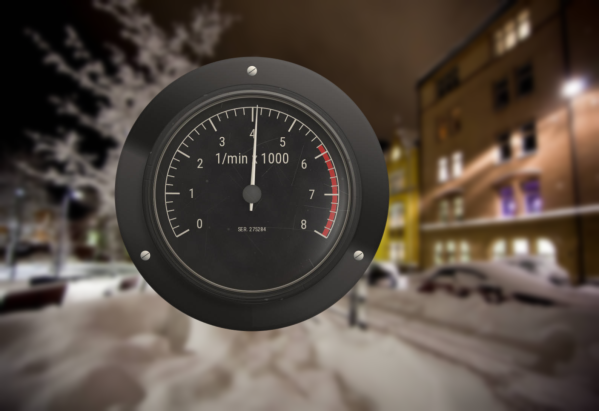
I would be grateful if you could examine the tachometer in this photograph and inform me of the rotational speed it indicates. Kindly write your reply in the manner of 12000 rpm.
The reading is 4100 rpm
